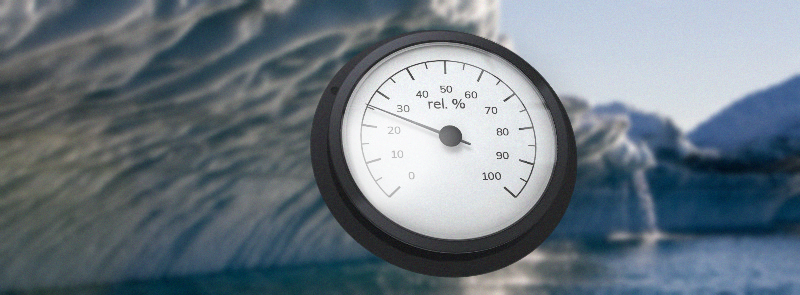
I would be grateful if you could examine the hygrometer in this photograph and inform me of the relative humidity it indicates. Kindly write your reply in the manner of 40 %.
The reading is 25 %
